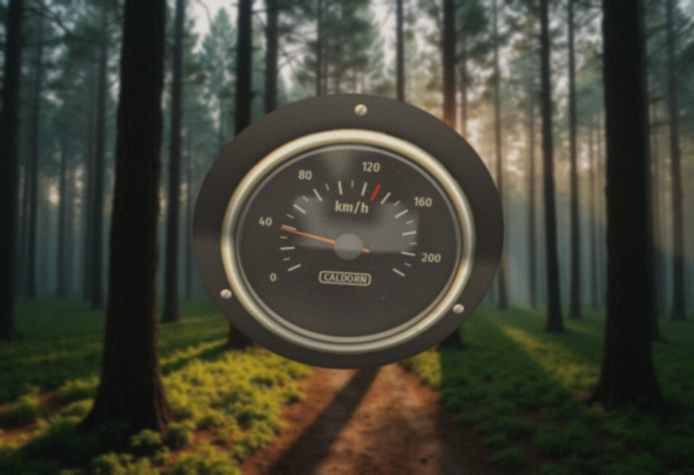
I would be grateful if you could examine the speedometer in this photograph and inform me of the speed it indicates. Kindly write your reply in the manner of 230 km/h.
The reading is 40 km/h
